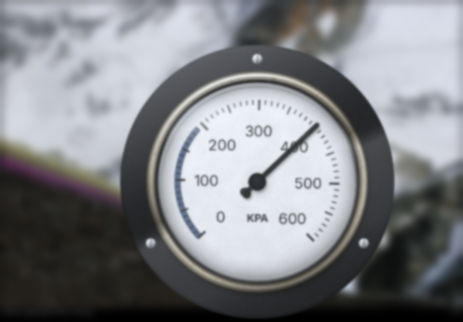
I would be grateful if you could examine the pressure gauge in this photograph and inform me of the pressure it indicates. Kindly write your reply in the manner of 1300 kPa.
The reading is 400 kPa
